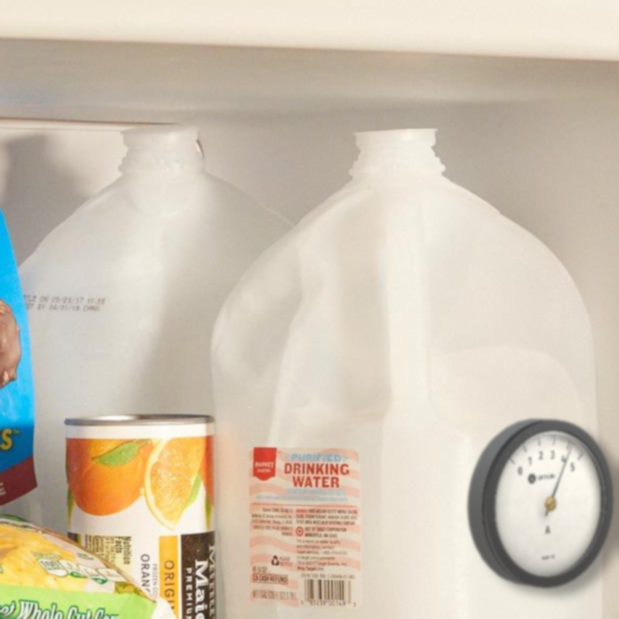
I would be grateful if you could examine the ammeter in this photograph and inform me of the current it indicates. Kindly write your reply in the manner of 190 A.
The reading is 4 A
